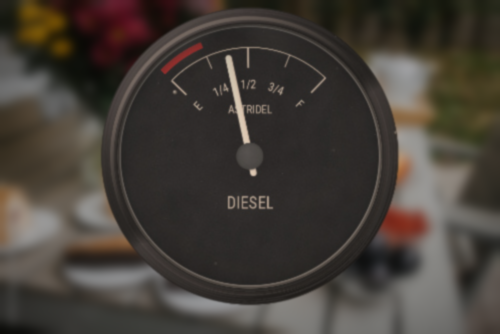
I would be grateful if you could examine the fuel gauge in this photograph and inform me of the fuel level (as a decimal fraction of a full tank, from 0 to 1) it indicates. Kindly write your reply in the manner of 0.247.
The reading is 0.375
